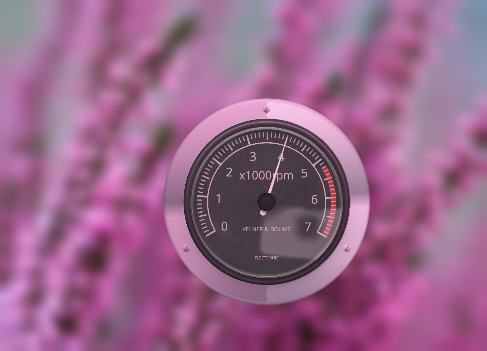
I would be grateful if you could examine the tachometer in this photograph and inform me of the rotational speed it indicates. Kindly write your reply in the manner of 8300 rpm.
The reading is 4000 rpm
